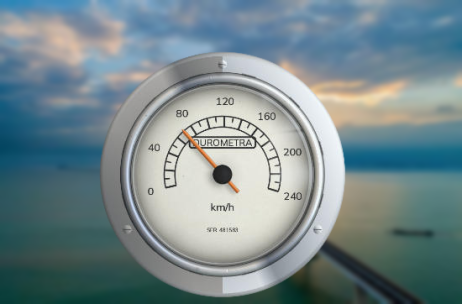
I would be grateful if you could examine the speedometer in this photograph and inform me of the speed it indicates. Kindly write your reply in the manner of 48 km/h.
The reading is 70 km/h
